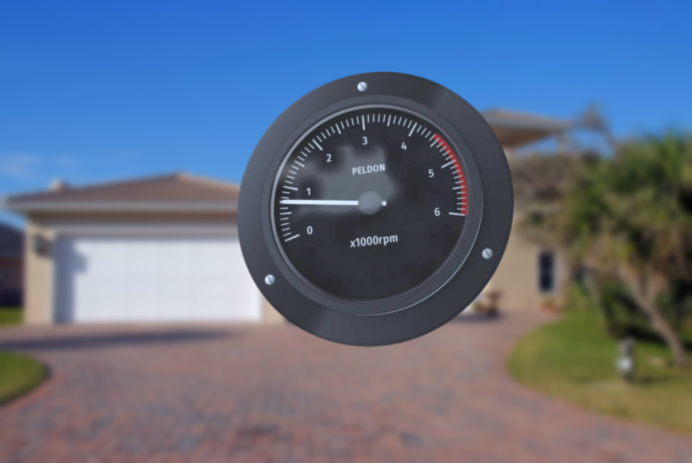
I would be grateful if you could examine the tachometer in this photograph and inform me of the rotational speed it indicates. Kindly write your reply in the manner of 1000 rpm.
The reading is 700 rpm
